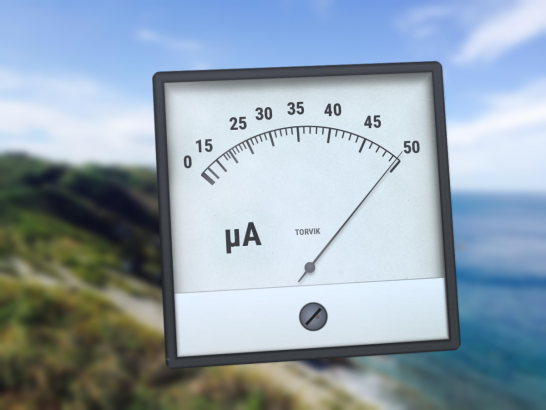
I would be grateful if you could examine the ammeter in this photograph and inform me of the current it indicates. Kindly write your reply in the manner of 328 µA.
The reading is 49.5 µA
